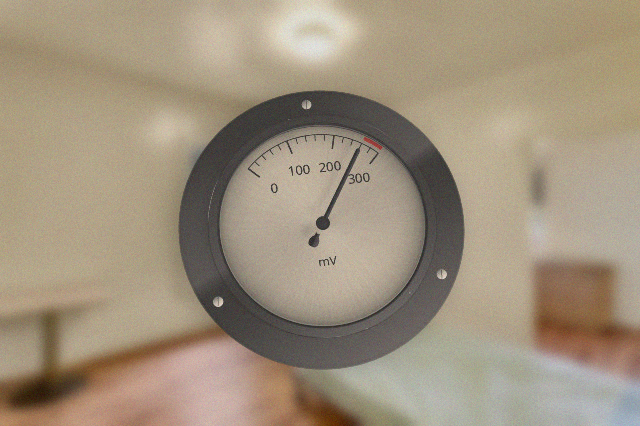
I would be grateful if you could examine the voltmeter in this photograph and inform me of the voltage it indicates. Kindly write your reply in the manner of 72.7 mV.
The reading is 260 mV
